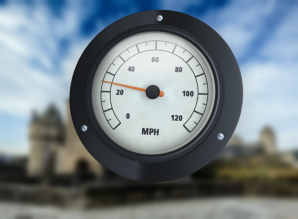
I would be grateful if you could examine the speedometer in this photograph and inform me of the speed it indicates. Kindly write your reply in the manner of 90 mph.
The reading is 25 mph
